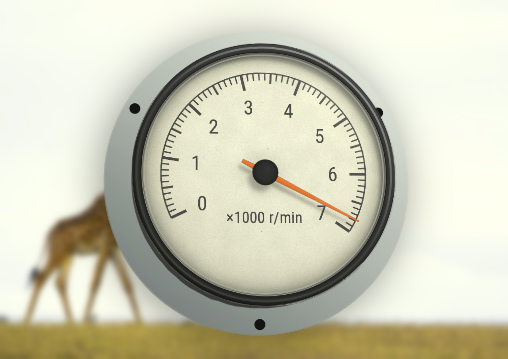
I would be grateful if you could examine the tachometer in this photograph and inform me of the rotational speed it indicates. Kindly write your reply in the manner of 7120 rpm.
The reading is 6800 rpm
